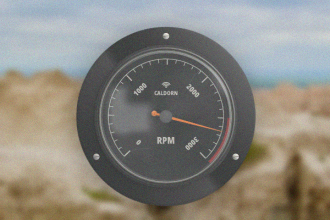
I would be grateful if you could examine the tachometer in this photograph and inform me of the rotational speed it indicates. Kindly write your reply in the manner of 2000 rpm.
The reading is 2650 rpm
